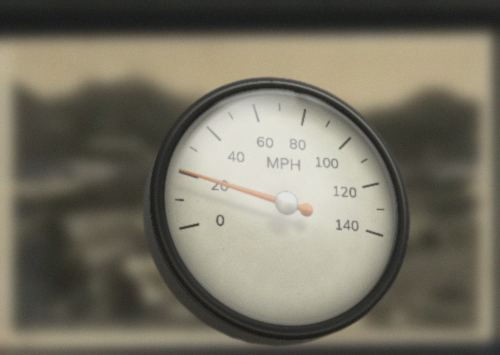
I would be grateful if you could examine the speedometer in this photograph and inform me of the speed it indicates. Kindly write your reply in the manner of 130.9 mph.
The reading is 20 mph
